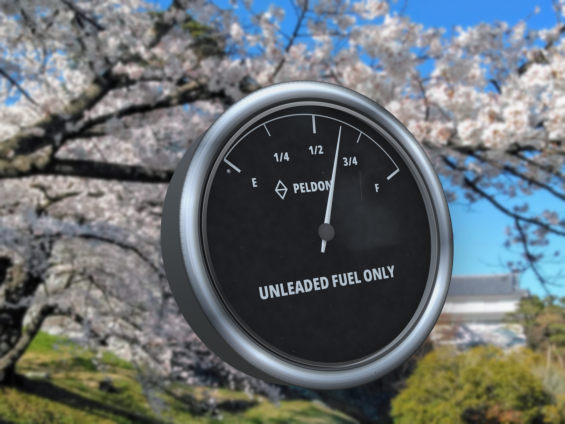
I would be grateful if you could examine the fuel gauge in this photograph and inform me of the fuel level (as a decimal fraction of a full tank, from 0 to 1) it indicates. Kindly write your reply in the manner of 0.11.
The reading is 0.625
